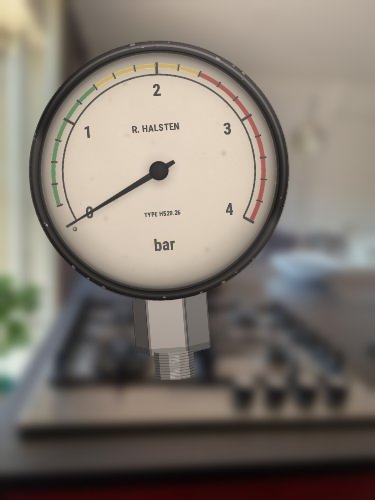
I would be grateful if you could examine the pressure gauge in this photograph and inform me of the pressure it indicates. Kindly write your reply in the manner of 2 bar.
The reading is 0 bar
